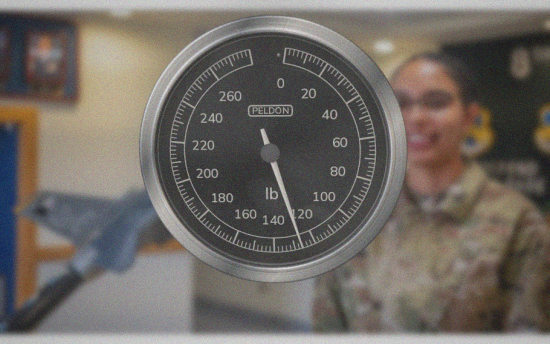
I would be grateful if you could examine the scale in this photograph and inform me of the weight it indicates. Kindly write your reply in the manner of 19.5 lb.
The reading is 126 lb
